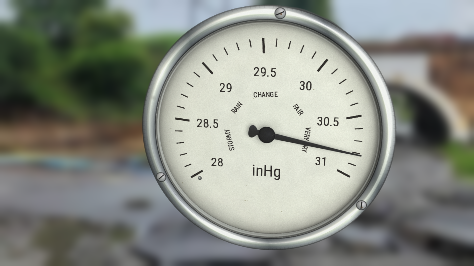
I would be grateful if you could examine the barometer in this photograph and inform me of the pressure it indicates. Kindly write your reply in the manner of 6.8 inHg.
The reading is 30.8 inHg
